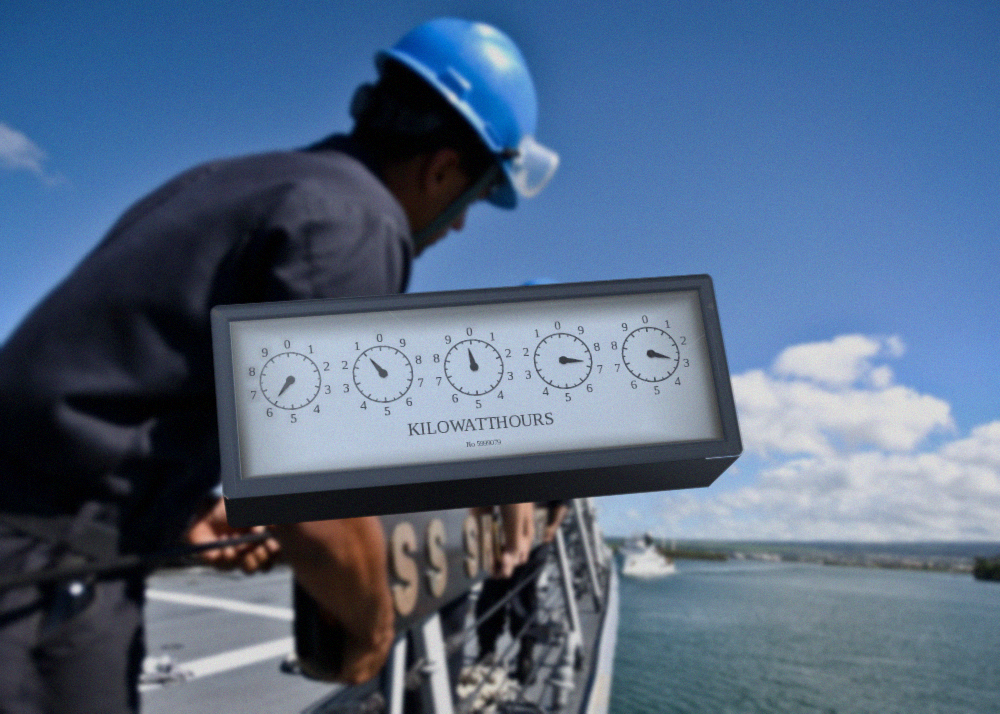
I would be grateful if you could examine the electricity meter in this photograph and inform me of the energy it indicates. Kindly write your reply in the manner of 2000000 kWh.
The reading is 60973 kWh
